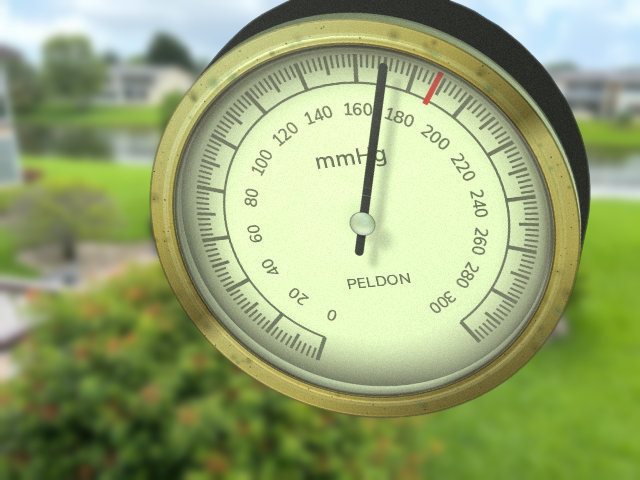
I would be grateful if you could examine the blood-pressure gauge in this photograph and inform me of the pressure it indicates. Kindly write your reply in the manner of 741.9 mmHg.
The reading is 170 mmHg
